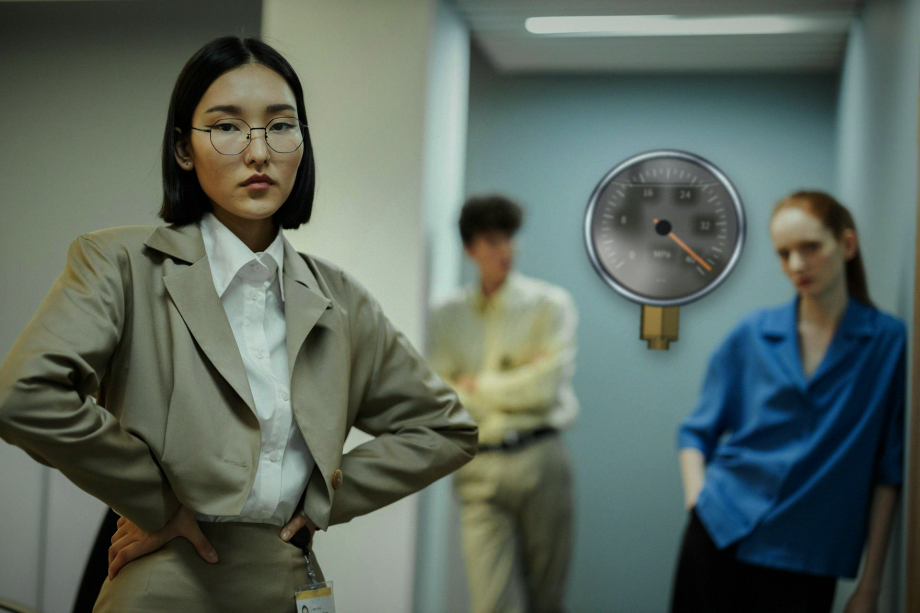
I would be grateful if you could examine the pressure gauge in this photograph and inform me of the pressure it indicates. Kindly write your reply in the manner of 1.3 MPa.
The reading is 39 MPa
